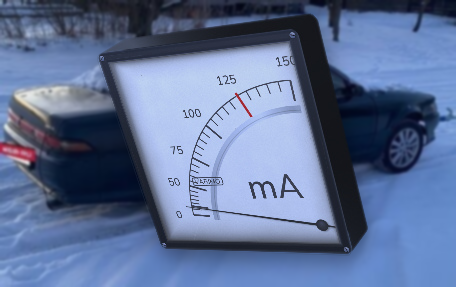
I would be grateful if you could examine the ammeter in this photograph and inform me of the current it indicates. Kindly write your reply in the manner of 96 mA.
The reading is 25 mA
